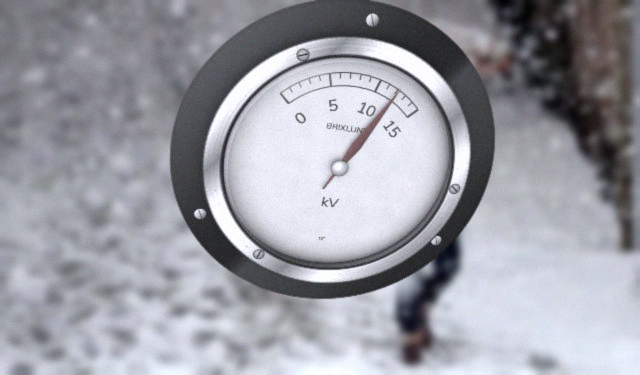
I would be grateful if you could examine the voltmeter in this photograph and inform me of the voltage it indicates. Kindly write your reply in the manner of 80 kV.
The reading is 12 kV
